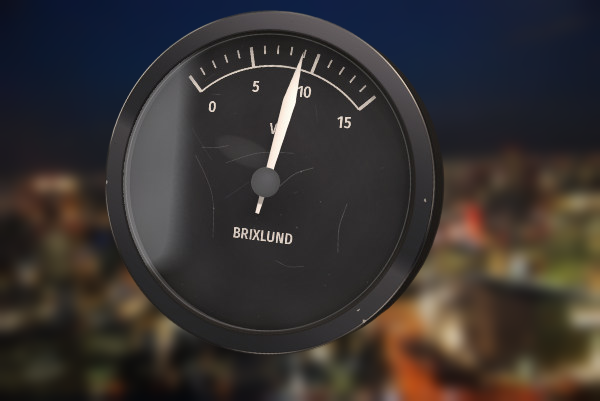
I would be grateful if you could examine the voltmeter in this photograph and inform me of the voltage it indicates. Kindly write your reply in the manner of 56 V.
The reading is 9 V
